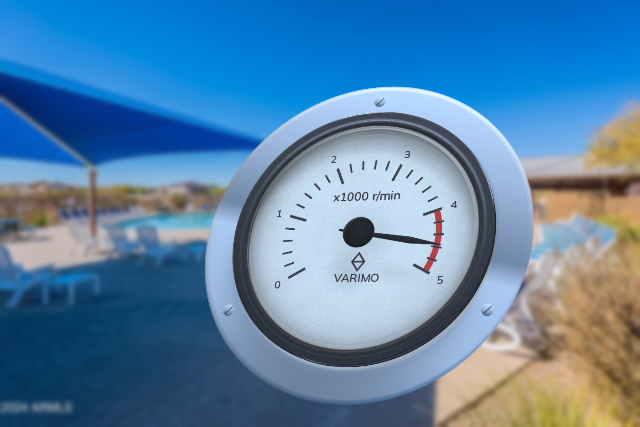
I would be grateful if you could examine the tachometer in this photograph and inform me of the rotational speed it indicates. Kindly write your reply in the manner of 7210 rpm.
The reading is 4600 rpm
